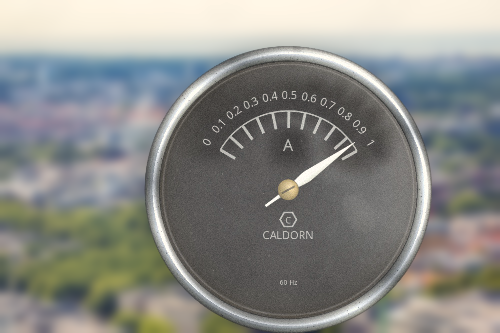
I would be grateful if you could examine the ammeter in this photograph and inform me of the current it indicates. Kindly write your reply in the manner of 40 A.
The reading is 0.95 A
